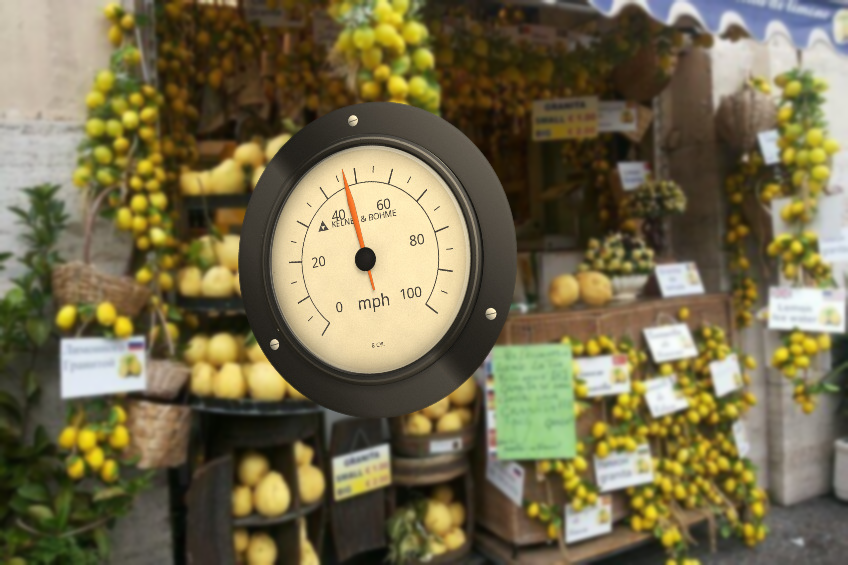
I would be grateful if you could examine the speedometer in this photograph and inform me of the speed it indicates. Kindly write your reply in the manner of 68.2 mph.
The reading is 47.5 mph
